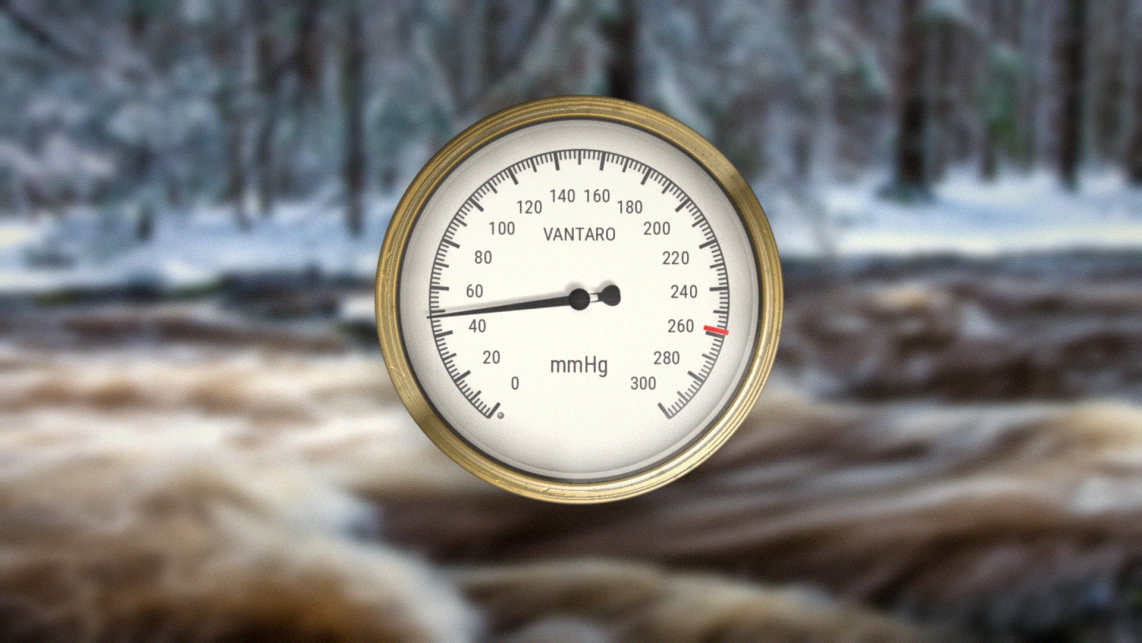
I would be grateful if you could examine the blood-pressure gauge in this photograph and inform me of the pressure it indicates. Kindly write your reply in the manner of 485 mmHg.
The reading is 48 mmHg
